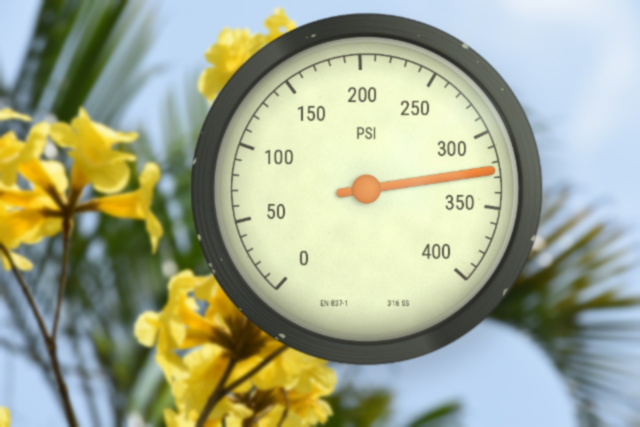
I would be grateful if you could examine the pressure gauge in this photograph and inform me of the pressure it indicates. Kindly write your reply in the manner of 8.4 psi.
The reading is 325 psi
